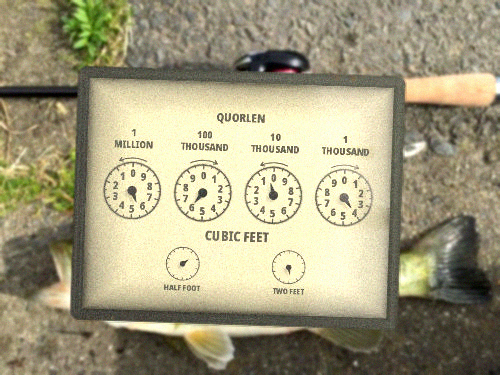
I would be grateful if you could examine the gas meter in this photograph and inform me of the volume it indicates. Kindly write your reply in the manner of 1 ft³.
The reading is 560400 ft³
